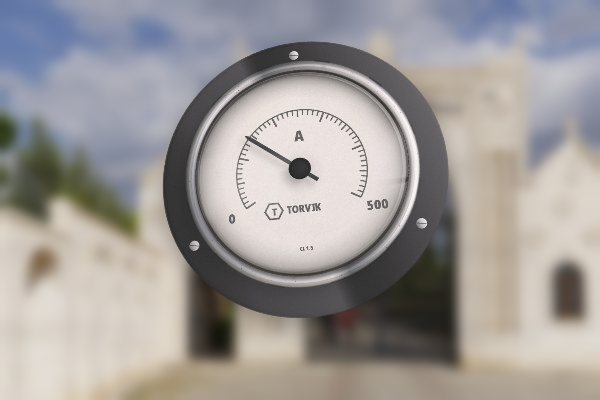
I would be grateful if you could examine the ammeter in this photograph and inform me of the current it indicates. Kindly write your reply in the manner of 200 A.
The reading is 140 A
